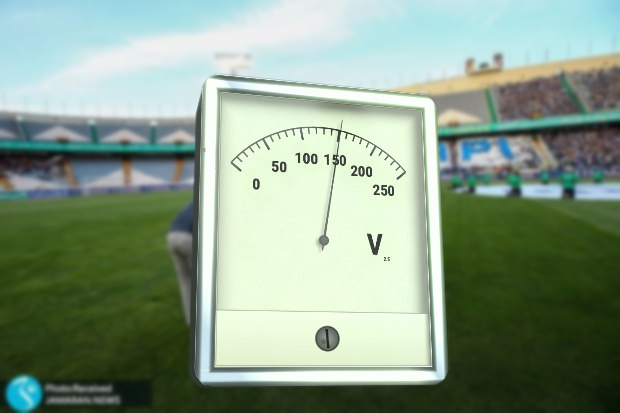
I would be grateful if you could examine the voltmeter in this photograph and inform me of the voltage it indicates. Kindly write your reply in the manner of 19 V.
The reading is 150 V
